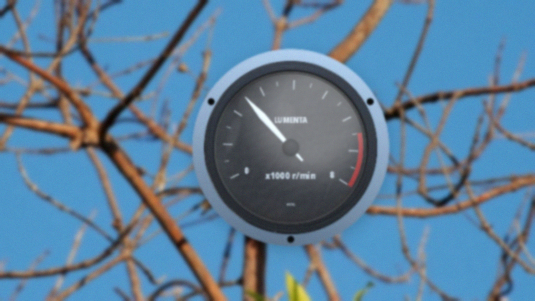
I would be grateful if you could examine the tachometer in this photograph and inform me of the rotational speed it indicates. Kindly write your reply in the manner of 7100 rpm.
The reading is 2500 rpm
